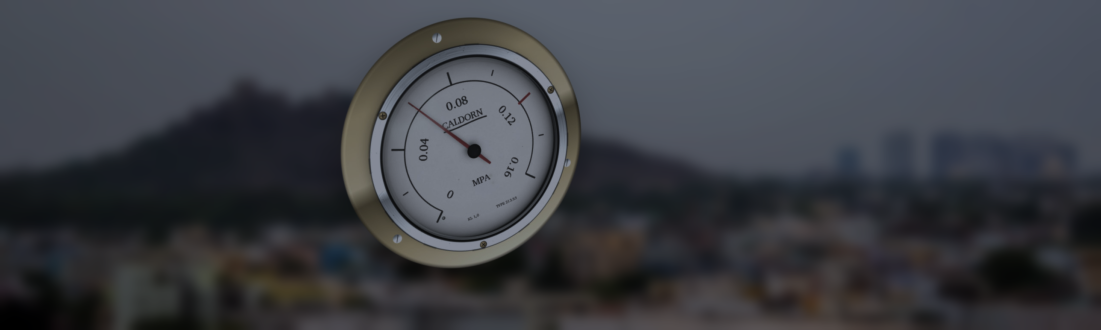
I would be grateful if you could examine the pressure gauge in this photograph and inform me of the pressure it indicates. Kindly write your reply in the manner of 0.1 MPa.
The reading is 0.06 MPa
